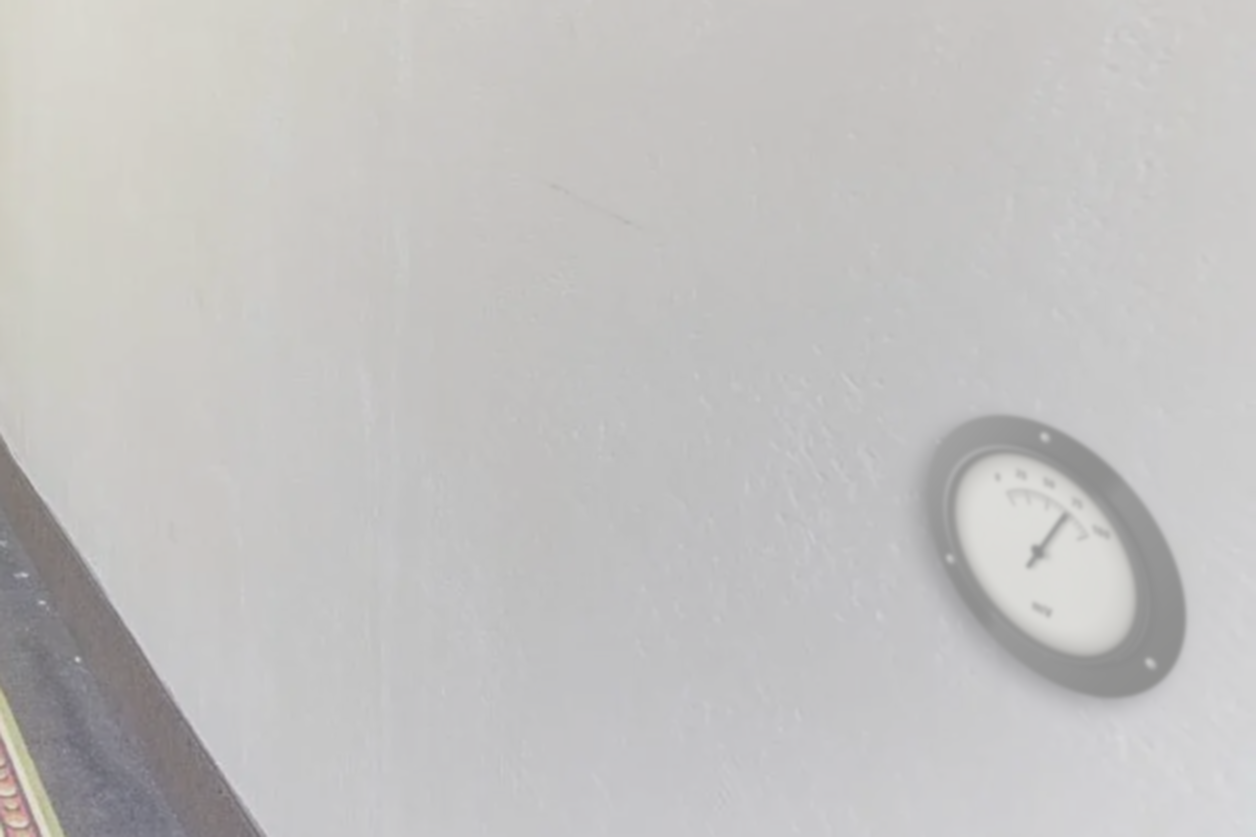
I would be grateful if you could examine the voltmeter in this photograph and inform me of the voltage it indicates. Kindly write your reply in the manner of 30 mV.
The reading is 75 mV
